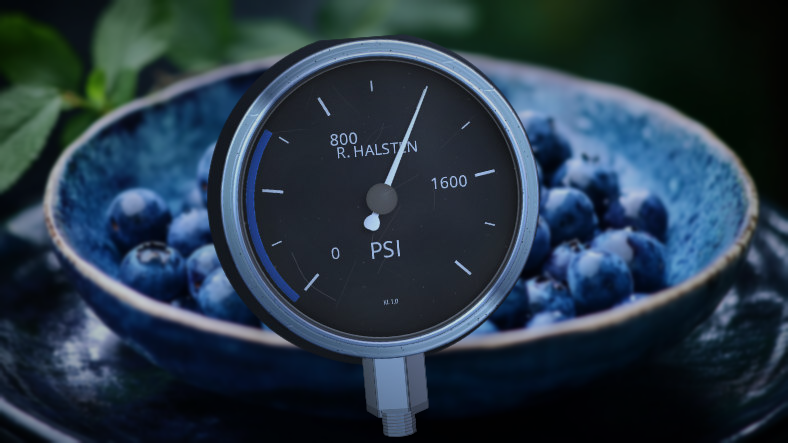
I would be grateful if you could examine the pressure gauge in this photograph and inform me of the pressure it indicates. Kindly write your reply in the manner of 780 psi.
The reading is 1200 psi
